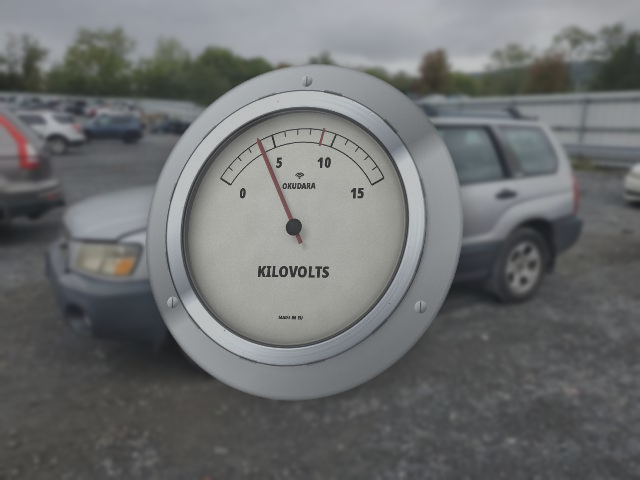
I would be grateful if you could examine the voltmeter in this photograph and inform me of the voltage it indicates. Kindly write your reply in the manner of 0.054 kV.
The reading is 4 kV
